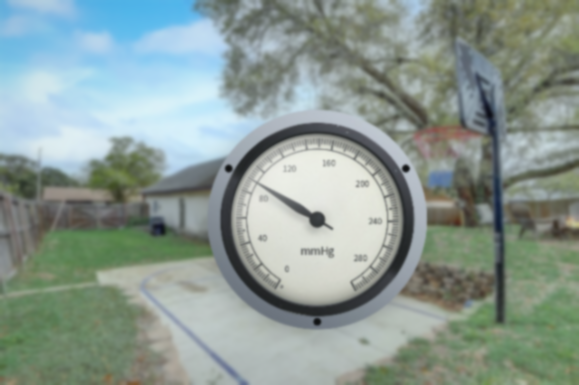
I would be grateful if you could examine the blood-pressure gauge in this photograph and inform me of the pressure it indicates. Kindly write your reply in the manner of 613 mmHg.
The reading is 90 mmHg
